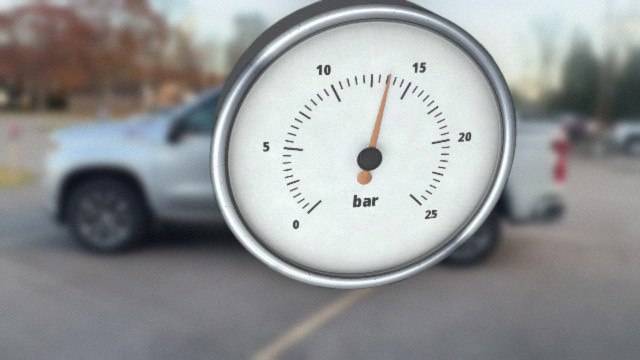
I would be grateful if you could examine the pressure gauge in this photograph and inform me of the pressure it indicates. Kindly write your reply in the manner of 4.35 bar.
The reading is 13.5 bar
